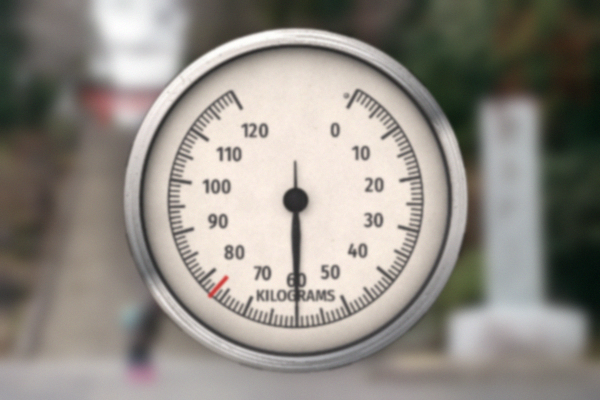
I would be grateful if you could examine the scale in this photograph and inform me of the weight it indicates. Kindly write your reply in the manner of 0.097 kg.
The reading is 60 kg
